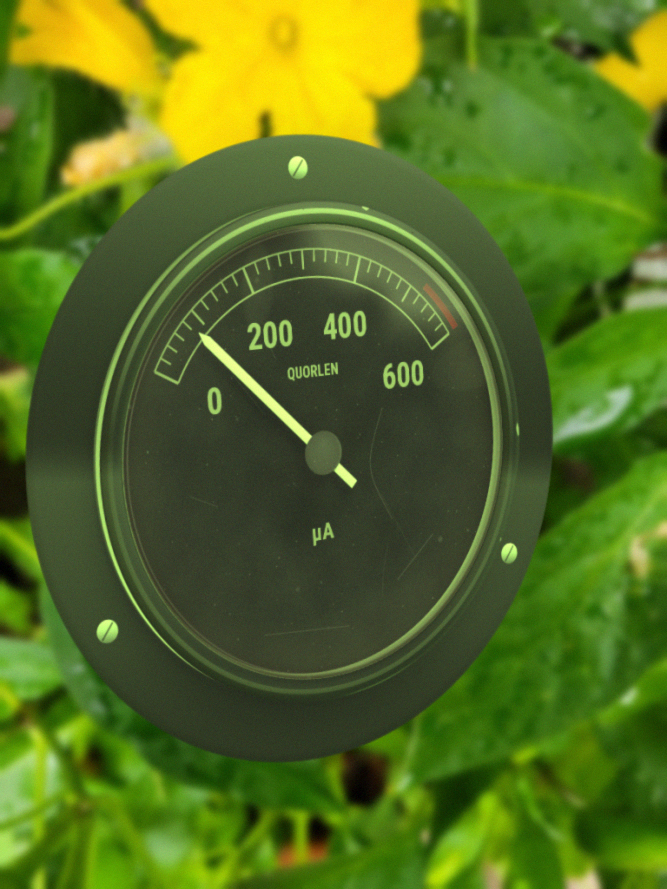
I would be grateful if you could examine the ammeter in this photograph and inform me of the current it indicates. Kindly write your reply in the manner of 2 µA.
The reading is 80 µA
